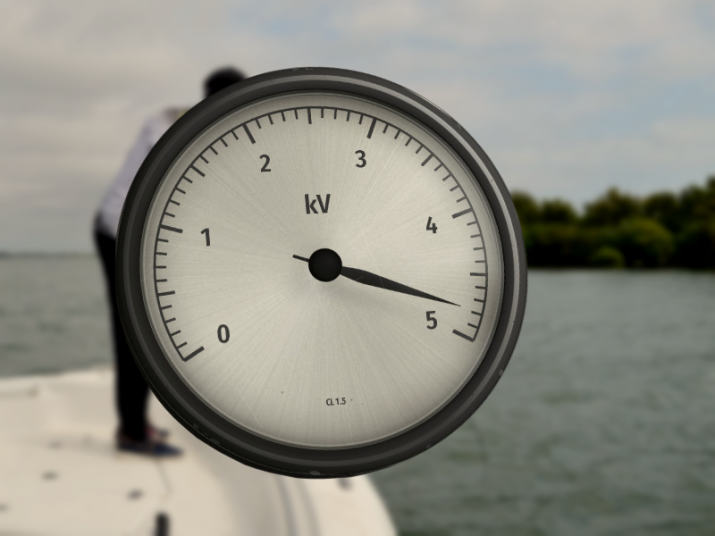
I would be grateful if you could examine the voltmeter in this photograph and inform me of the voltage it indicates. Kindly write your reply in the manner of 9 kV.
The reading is 4.8 kV
